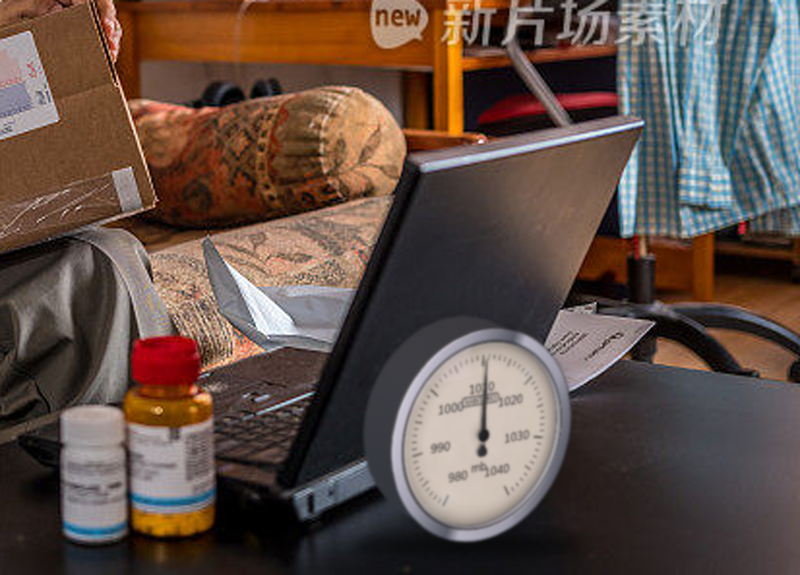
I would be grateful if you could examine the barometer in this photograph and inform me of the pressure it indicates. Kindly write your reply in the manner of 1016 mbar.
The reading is 1010 mbar
